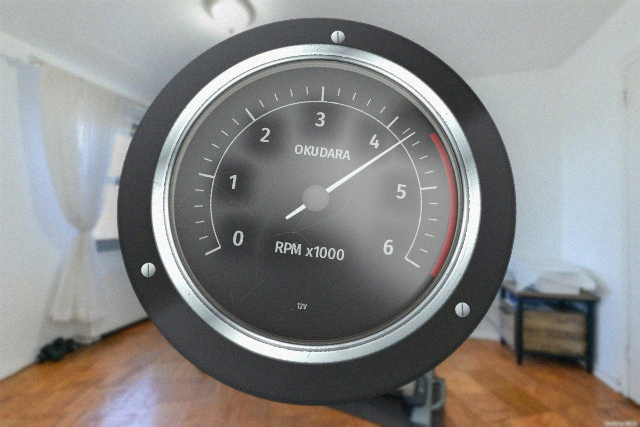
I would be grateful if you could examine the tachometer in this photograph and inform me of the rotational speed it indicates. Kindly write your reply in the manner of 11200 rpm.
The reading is 4300 rpm
